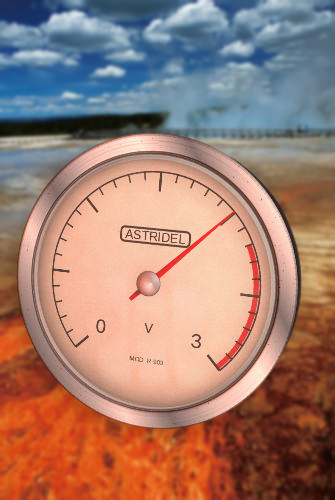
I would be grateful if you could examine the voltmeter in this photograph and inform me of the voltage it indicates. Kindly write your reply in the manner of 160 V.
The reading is 2 V
